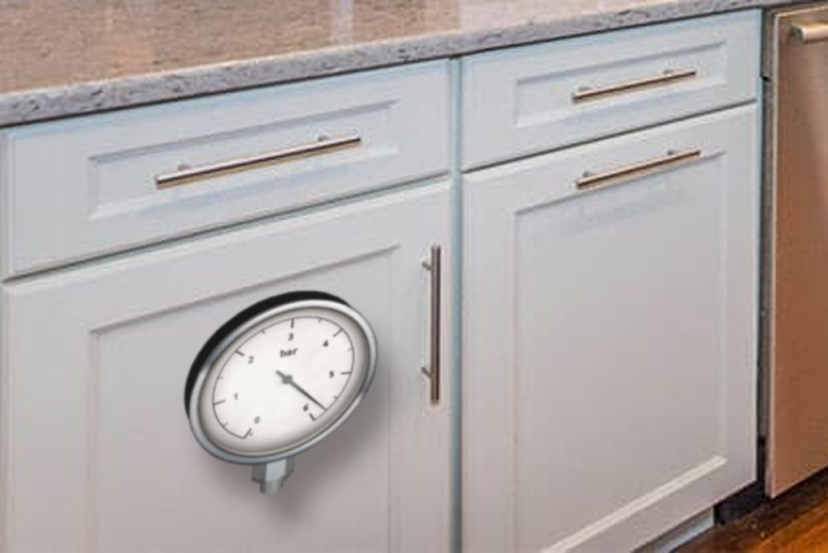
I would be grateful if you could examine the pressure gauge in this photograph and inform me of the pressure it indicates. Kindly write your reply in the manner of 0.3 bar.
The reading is 5.75 bar
